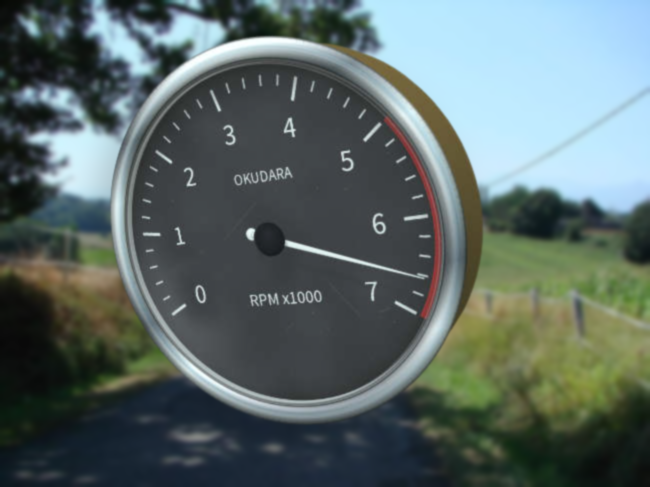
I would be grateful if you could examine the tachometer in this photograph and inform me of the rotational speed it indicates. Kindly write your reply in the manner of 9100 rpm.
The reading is 6600 rpm
